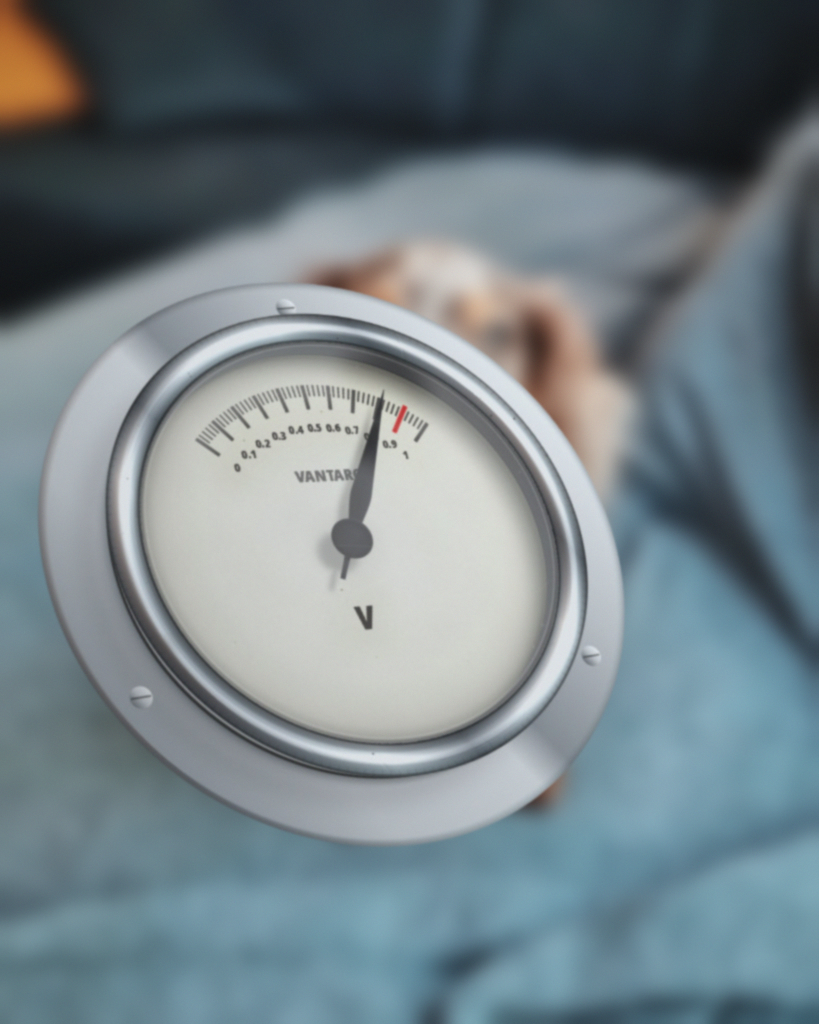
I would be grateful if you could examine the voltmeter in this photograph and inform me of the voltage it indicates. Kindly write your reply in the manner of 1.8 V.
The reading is 0.8 V
